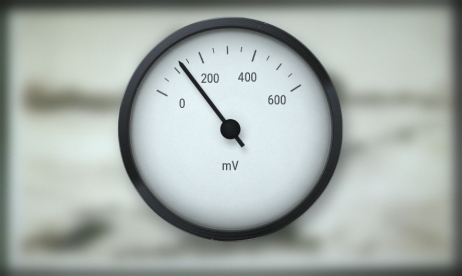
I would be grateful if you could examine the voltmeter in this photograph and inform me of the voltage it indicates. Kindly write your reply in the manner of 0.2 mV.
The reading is 125 mV
